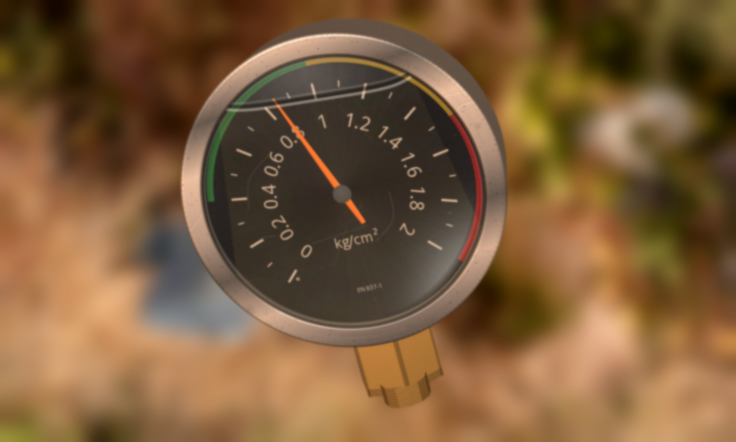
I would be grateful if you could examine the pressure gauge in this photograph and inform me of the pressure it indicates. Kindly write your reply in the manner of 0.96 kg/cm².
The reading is 0.85 kg/cm²
